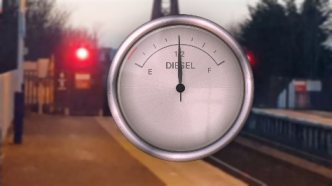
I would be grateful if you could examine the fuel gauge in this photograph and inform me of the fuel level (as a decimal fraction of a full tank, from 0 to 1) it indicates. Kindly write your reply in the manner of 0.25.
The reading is 0.5
